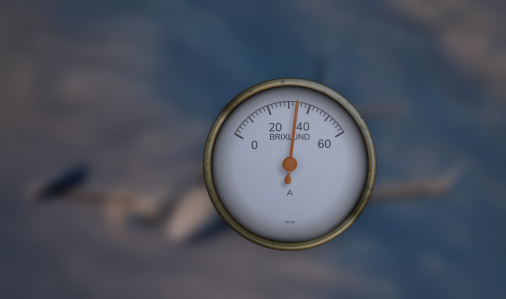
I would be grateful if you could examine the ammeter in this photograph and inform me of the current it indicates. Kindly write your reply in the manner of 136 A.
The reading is 34 A
